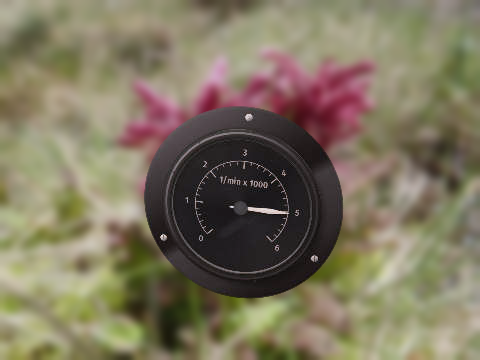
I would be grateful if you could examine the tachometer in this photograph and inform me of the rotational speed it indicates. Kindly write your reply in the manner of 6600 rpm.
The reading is 5000 rpm
